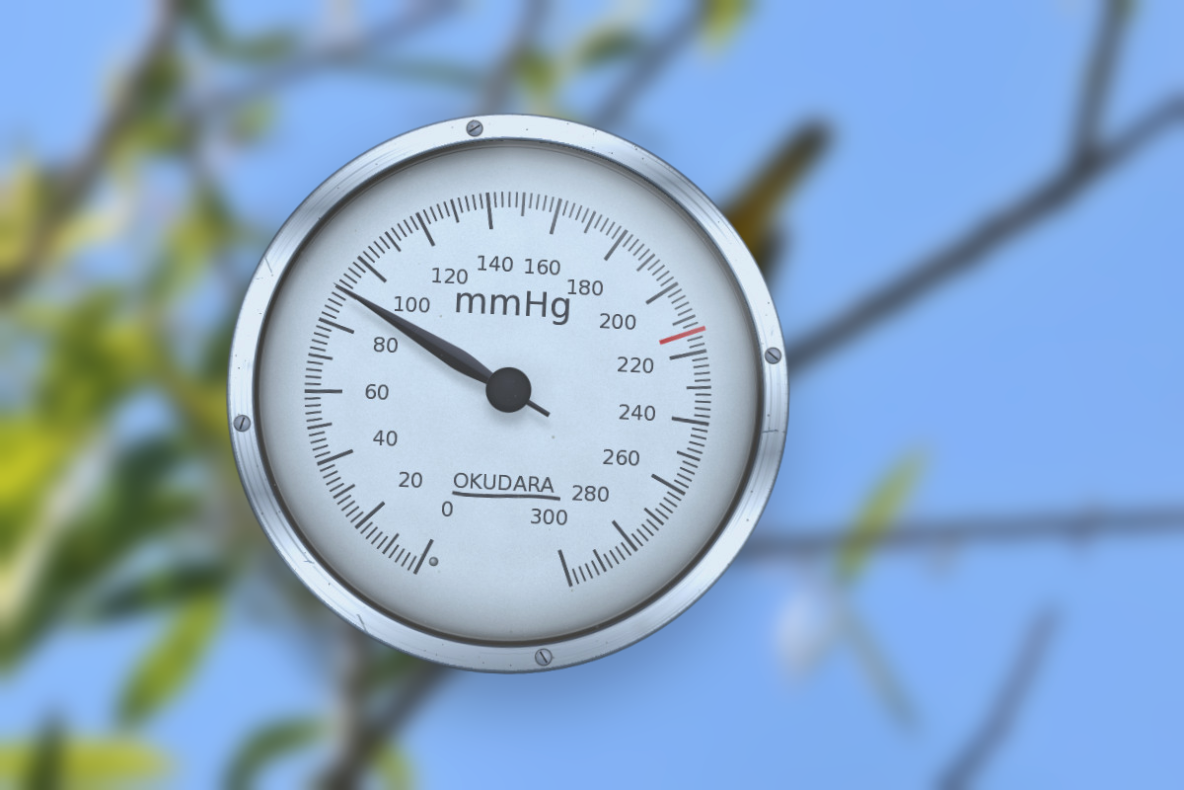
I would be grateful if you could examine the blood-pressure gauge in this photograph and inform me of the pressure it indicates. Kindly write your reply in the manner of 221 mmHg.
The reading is 90 mmHg
